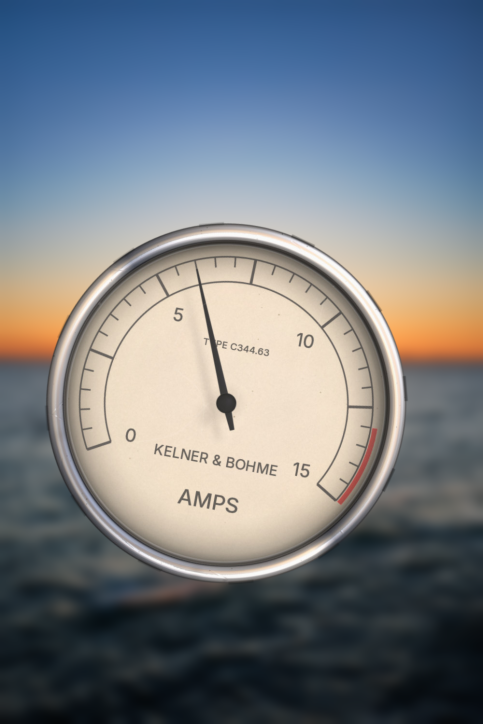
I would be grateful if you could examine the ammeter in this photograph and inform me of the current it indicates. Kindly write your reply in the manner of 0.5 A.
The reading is 6 A
